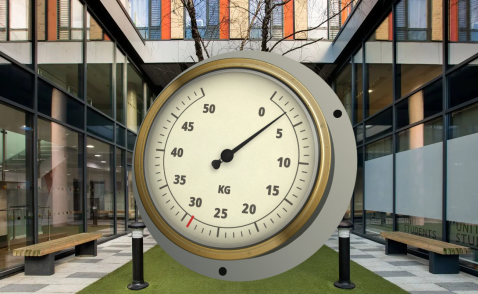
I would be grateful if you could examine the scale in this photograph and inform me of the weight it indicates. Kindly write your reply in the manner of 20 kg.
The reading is 3 kg
